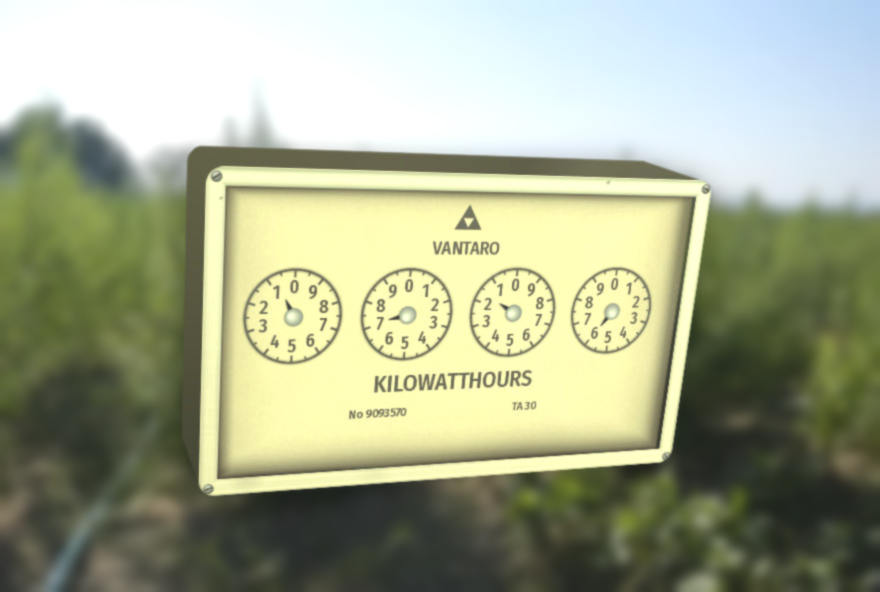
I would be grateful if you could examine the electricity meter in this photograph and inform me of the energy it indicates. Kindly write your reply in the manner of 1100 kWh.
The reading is 716 kWh
